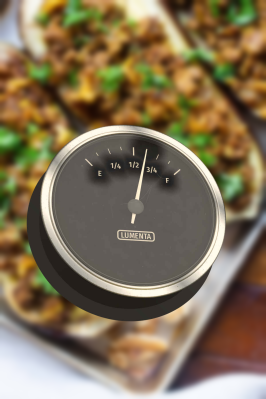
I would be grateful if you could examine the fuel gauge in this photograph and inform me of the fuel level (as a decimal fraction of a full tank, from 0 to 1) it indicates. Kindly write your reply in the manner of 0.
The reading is 0.625
